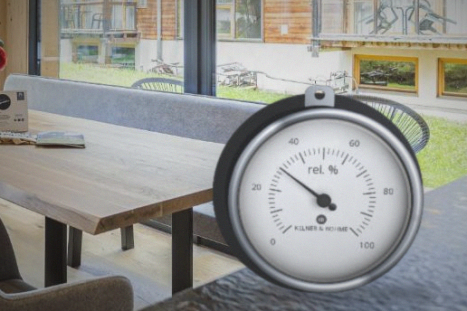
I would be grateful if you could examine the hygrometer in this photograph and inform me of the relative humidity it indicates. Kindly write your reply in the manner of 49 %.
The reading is 30 %
